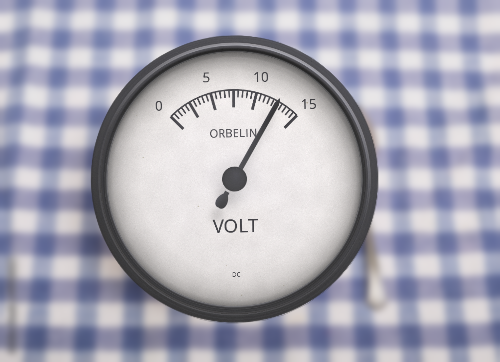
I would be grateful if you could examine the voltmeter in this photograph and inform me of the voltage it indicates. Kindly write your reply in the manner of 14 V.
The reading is 12.5 V
